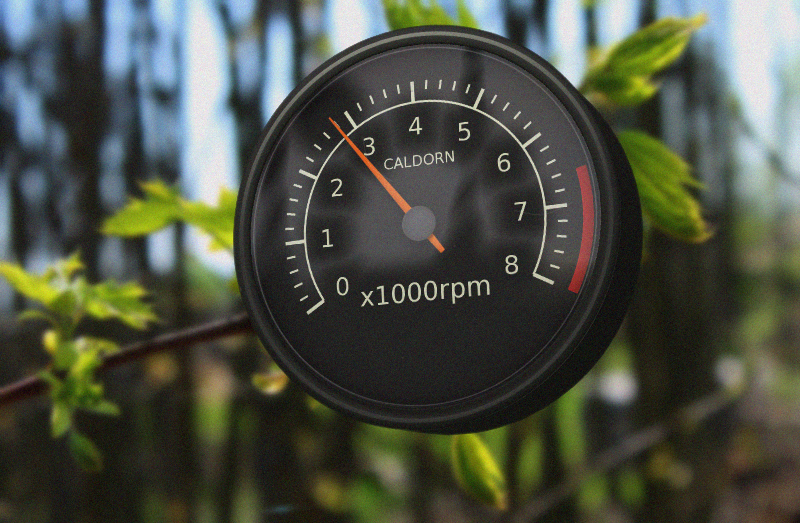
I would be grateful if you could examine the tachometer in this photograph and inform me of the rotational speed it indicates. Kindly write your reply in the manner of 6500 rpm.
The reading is 2800 rpm
